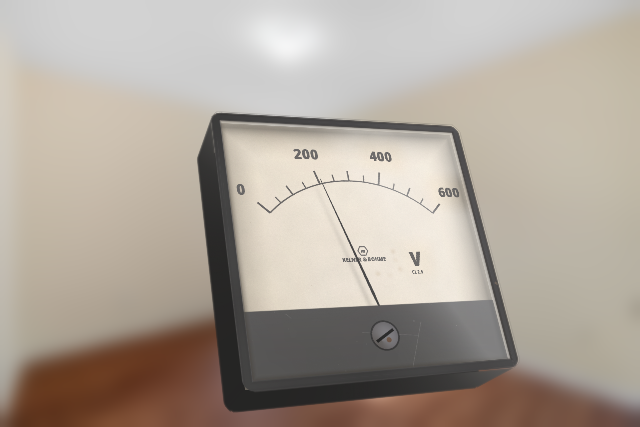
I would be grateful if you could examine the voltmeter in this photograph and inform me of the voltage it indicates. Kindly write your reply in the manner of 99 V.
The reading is 200 V
